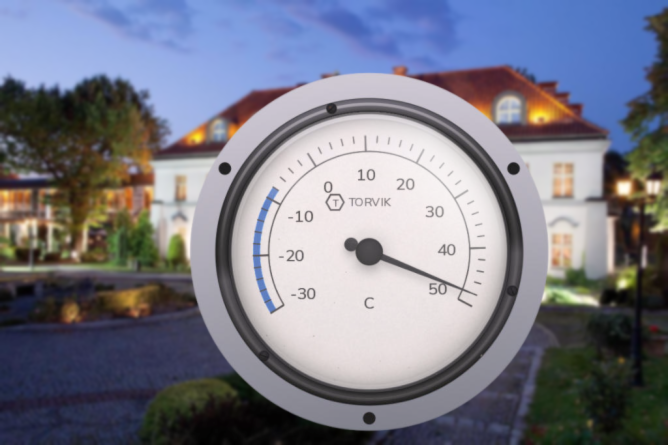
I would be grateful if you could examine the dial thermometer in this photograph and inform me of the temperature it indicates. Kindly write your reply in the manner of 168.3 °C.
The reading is 48 °C
